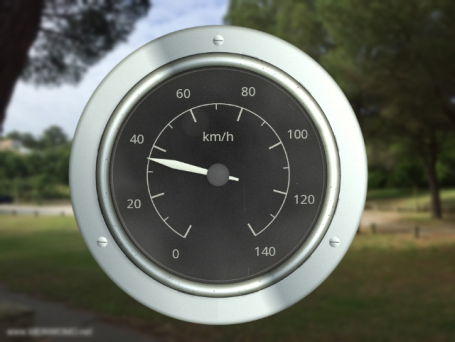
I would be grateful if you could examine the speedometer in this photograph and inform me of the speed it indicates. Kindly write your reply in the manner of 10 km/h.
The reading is 35 km/h
